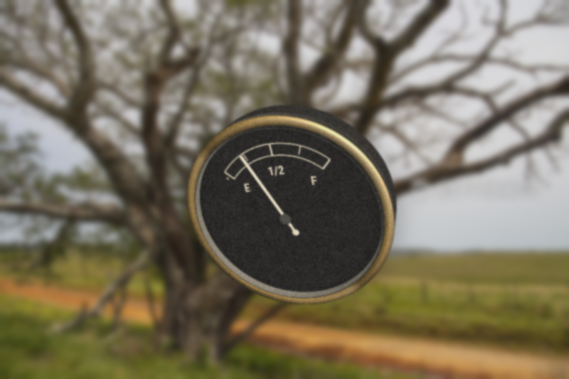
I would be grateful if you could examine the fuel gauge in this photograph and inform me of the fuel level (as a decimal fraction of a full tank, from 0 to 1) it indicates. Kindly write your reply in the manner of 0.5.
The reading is 0.25
